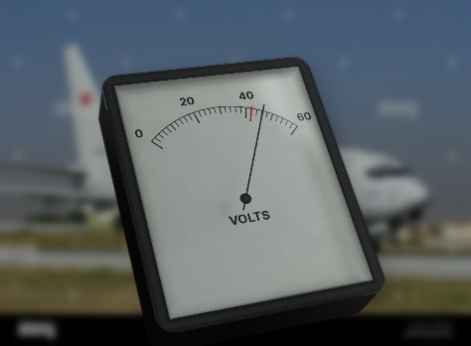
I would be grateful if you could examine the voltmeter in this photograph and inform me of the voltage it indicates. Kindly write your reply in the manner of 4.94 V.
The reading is 46 V
